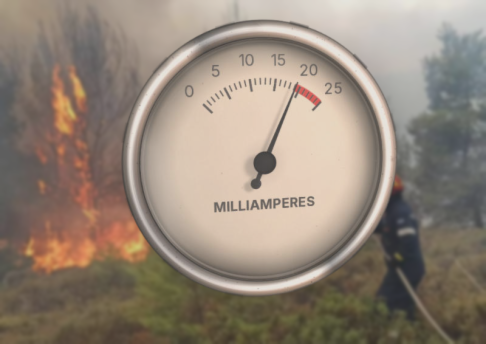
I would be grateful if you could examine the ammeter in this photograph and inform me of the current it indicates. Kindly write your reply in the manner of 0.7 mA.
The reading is 19 mA
